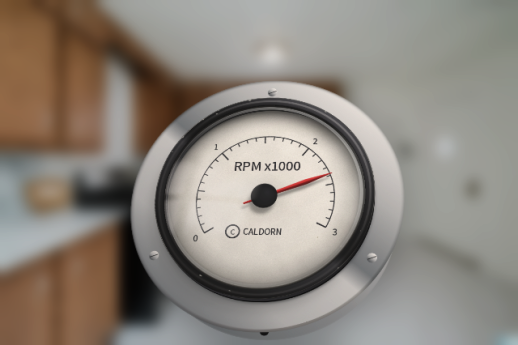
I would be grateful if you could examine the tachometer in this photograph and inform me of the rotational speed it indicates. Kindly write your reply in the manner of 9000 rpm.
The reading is 2400 rpm
